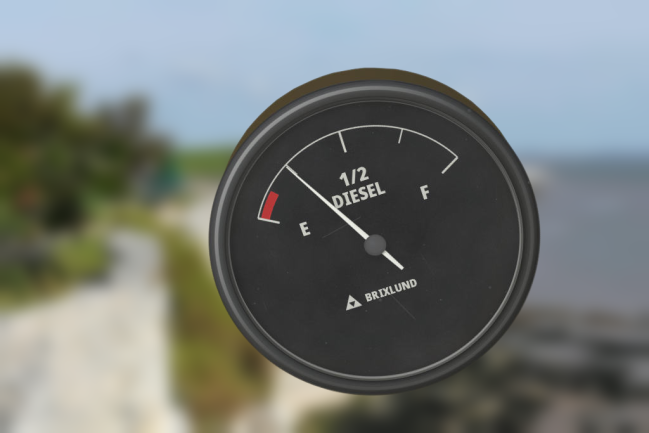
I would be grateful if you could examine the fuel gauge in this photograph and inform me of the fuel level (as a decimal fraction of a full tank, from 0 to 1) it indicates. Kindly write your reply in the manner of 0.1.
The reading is 0.25
